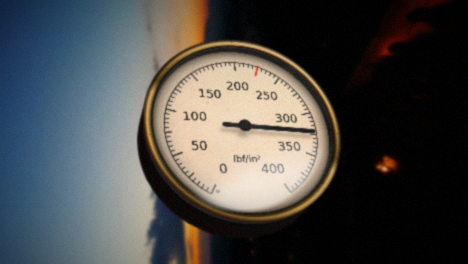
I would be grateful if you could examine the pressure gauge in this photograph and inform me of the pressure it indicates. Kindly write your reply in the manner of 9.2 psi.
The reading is 325 psi
